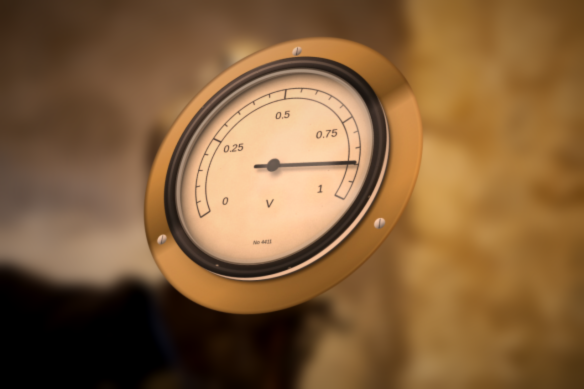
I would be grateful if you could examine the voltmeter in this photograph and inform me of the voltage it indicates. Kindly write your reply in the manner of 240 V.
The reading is 0.9 V
